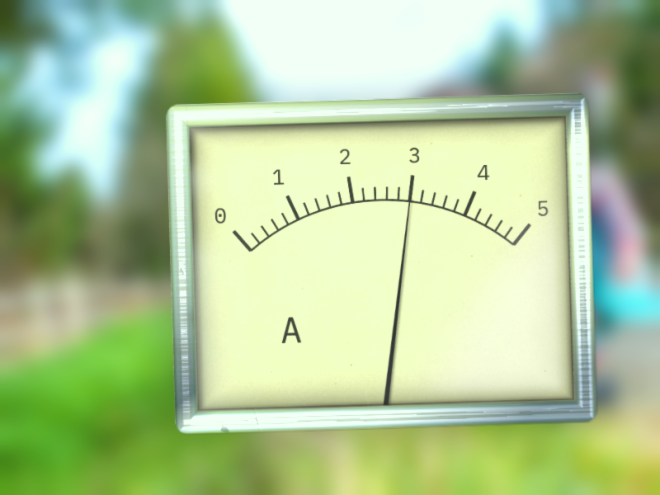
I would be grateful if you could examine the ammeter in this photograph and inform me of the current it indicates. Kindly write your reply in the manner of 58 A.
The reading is 3 A
